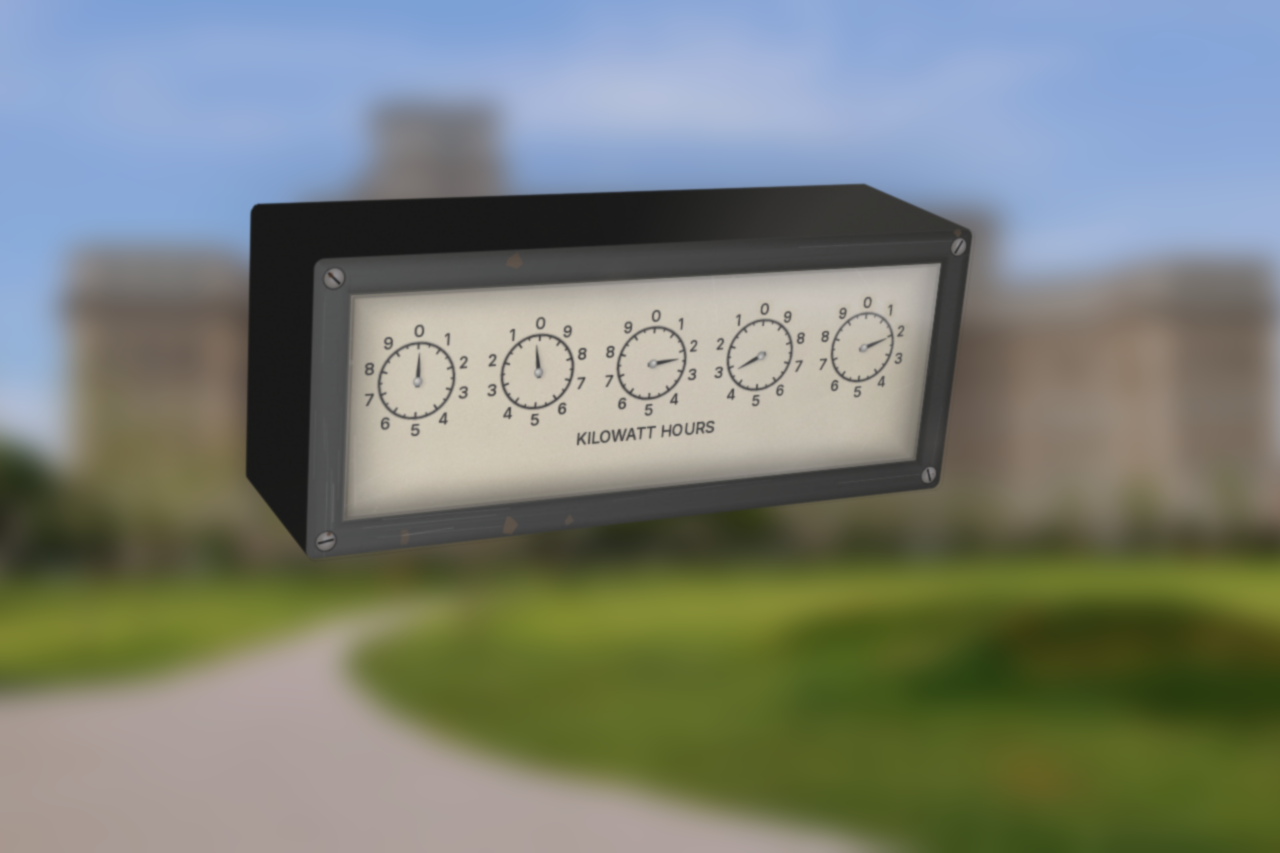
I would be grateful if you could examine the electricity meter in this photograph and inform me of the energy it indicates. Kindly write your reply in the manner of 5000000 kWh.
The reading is 232 kWh
